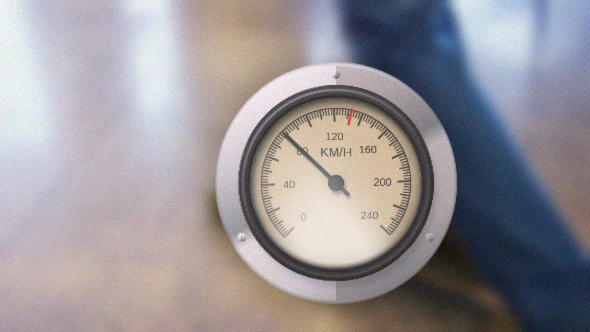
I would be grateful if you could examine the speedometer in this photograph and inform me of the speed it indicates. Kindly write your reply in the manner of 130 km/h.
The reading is 80 km/h
